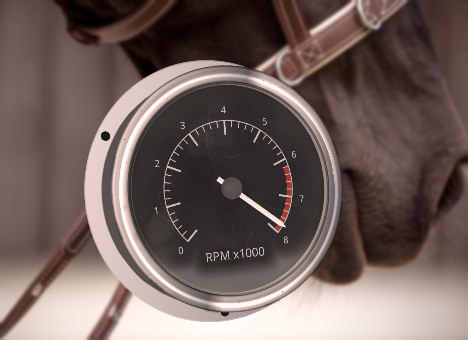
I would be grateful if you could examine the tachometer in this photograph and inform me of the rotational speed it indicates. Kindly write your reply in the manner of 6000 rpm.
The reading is 7800 rpm
